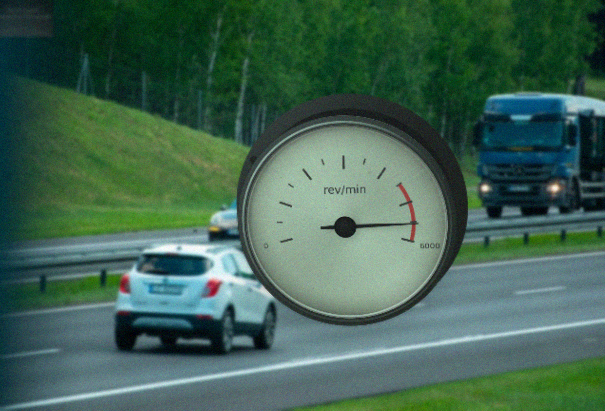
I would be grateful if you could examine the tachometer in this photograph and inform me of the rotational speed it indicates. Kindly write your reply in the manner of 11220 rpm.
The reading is 5500 rpm
